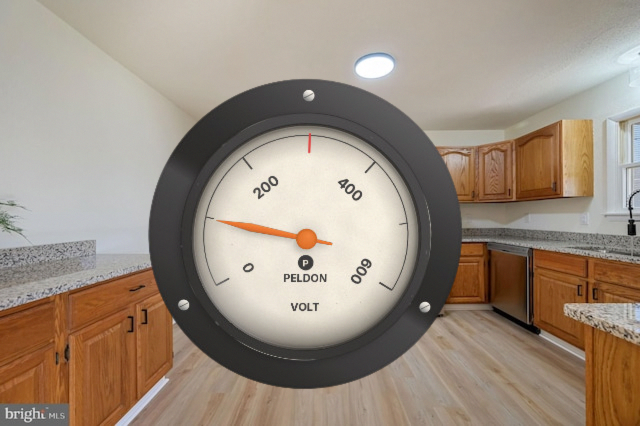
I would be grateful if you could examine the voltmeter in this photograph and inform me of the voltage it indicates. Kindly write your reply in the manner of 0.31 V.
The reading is 100 V
